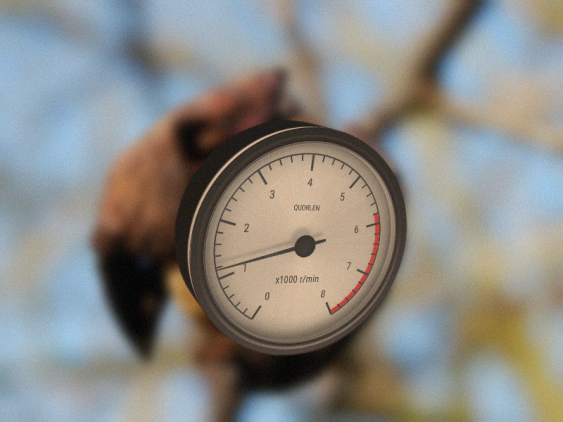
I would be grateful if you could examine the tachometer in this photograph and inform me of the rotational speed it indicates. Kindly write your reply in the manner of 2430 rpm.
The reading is 1200 rpm
